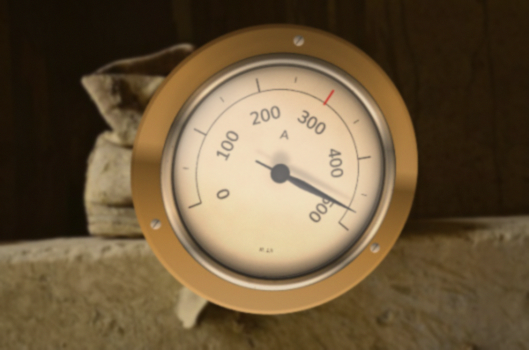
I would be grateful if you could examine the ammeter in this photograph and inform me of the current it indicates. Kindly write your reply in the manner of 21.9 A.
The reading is 475 A
